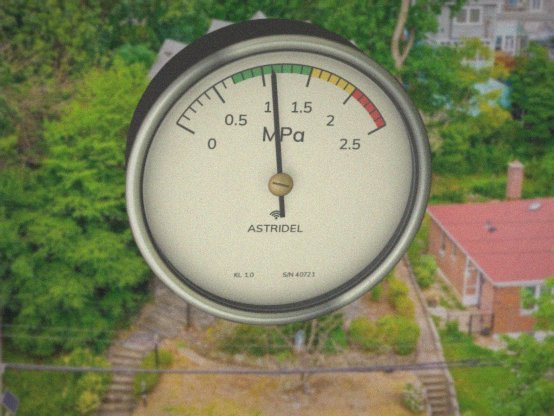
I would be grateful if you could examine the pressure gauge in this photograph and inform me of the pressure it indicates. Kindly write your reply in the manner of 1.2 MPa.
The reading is 1.1 MPa
